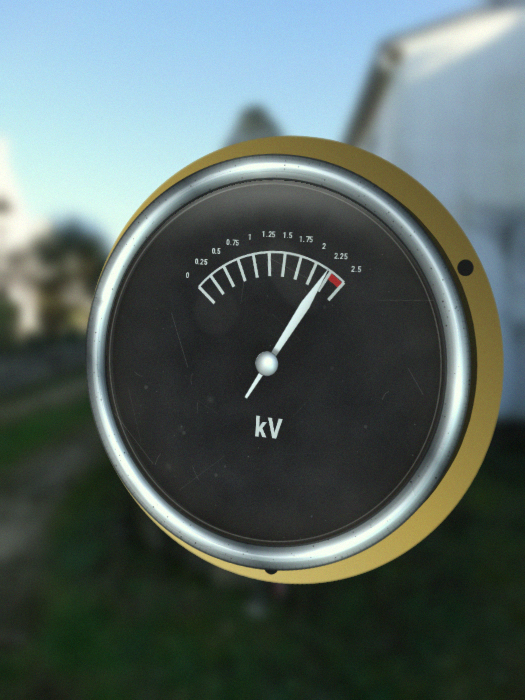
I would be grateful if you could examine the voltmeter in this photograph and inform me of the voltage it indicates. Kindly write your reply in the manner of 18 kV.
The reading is 2.25 kV
